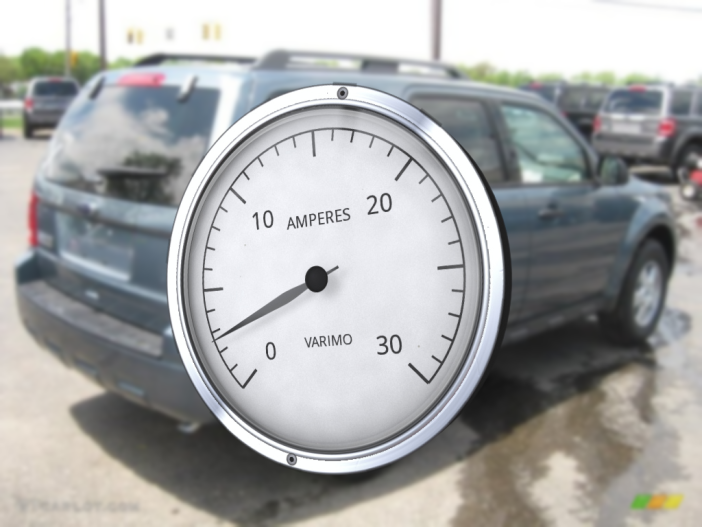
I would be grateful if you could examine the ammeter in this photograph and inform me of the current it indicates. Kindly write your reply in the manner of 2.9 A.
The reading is 2.5 A
